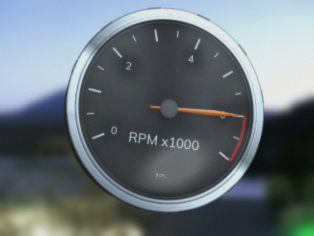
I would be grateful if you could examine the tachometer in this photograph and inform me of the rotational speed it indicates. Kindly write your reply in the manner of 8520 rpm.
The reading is 6000 rpm
